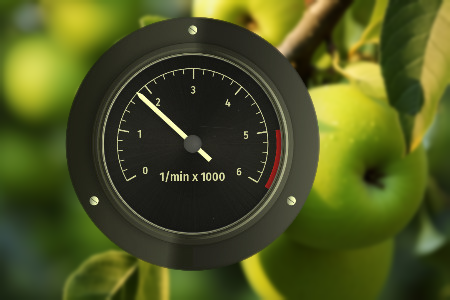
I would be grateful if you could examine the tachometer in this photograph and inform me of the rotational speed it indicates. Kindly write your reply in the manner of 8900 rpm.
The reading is 1800 rpm
